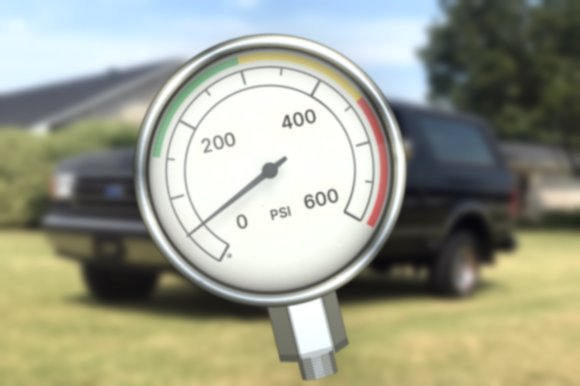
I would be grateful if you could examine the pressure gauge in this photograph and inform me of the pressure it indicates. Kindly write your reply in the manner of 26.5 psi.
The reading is 50 psi
